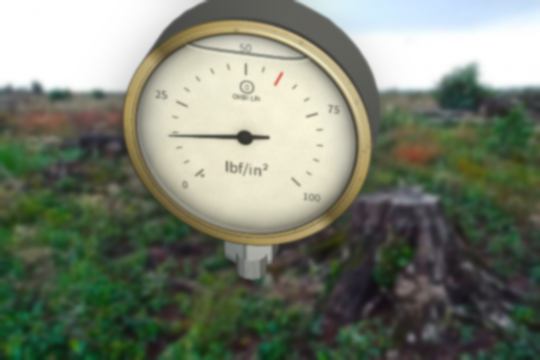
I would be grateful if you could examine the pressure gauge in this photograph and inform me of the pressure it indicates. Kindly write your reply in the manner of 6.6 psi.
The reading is 15 psi
